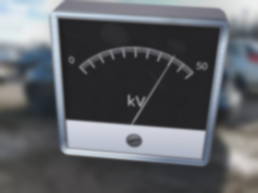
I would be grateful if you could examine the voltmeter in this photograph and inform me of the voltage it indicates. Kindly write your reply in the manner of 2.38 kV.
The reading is 40 kV
